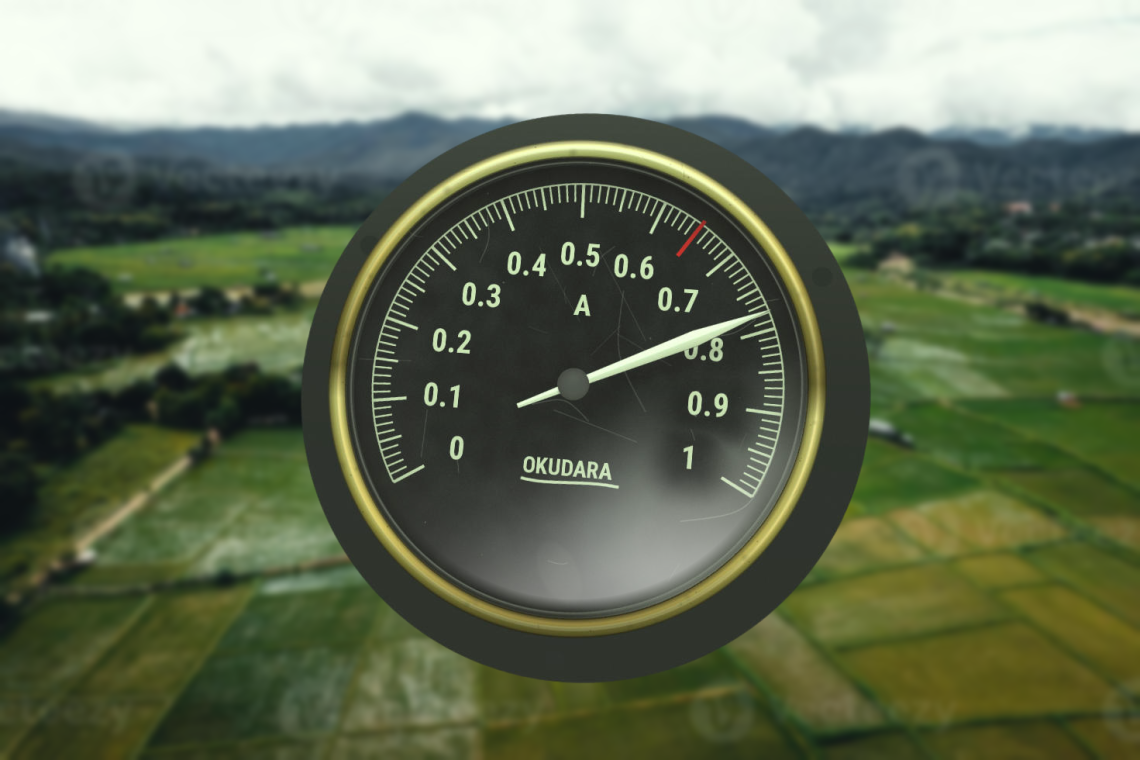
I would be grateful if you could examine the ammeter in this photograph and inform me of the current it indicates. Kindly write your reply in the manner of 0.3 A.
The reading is 0.78 A
